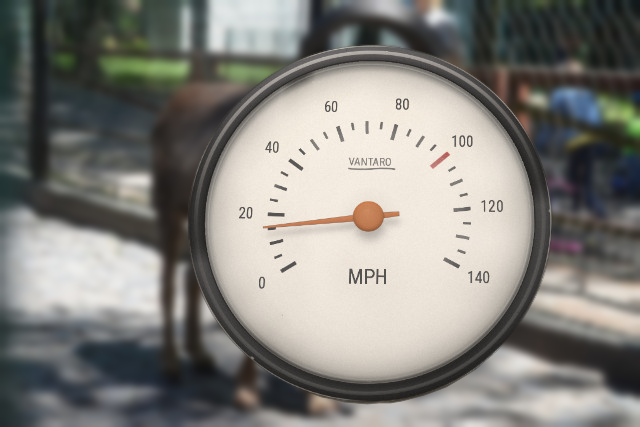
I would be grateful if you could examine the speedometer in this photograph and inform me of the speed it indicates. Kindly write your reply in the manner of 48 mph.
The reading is 15 mph
